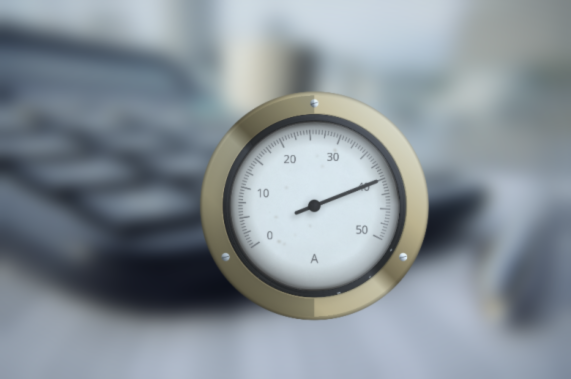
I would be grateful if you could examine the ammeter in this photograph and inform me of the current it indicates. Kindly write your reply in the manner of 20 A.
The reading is 40 A
